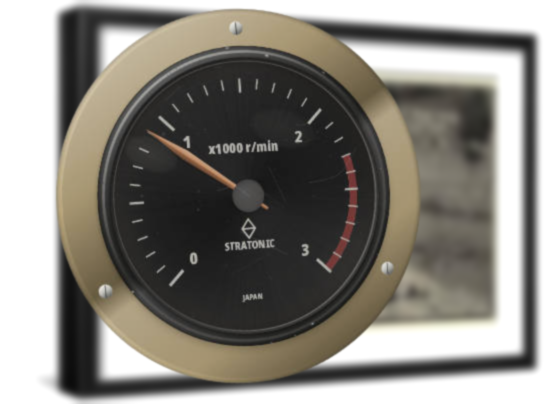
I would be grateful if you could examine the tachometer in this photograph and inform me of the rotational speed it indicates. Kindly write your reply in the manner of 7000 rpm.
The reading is 900 rpm
